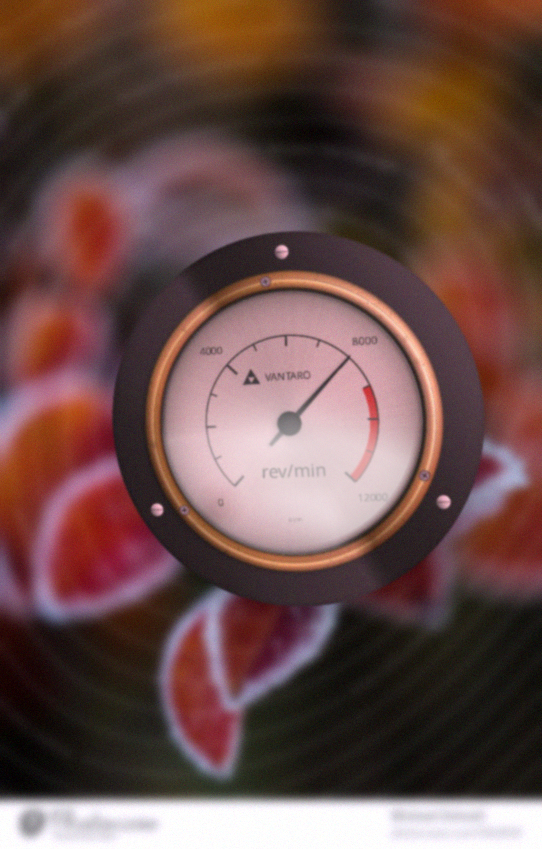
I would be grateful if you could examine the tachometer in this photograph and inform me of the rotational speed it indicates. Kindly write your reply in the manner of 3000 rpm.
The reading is 8000 rpm
